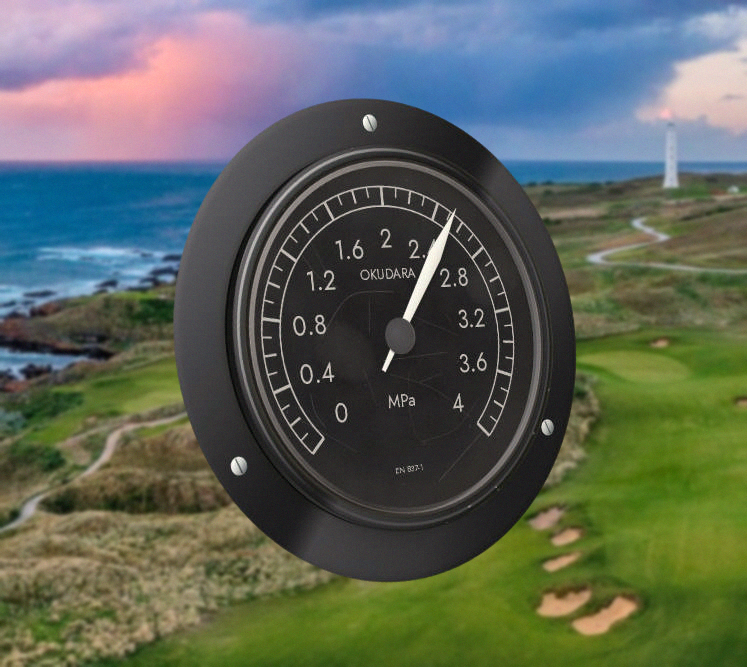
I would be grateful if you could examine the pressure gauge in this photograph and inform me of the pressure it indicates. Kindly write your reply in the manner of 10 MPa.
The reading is 2.5 MPa
